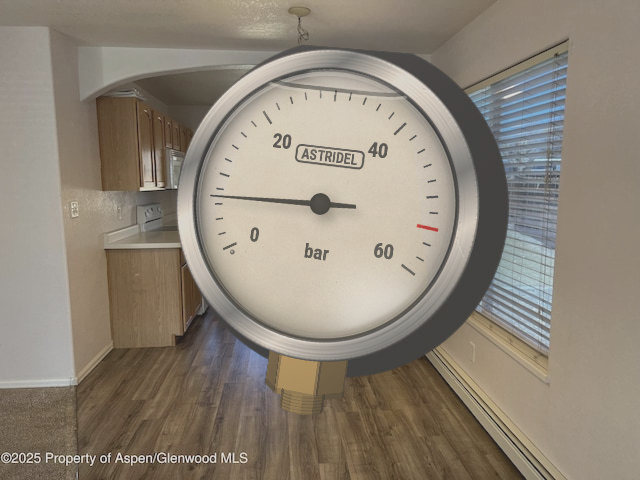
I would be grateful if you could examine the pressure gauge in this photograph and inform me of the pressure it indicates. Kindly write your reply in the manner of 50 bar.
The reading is 7 bar
